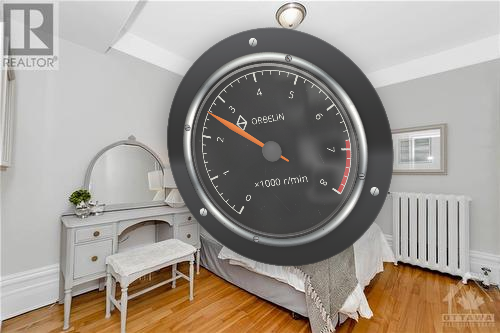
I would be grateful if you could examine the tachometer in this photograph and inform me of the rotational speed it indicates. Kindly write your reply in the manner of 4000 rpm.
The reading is 2600 rpm
